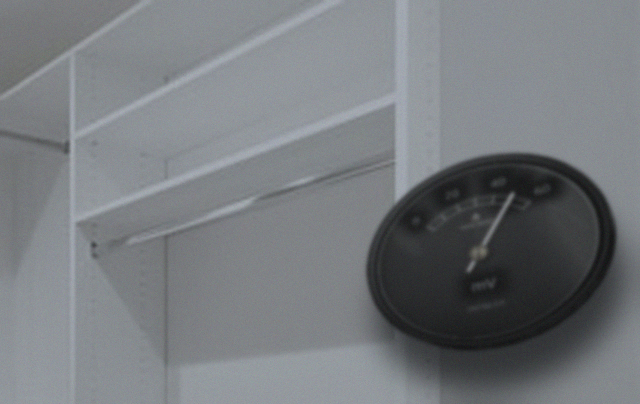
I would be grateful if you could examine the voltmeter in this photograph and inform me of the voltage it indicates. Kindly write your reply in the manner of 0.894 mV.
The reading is 50 mV
